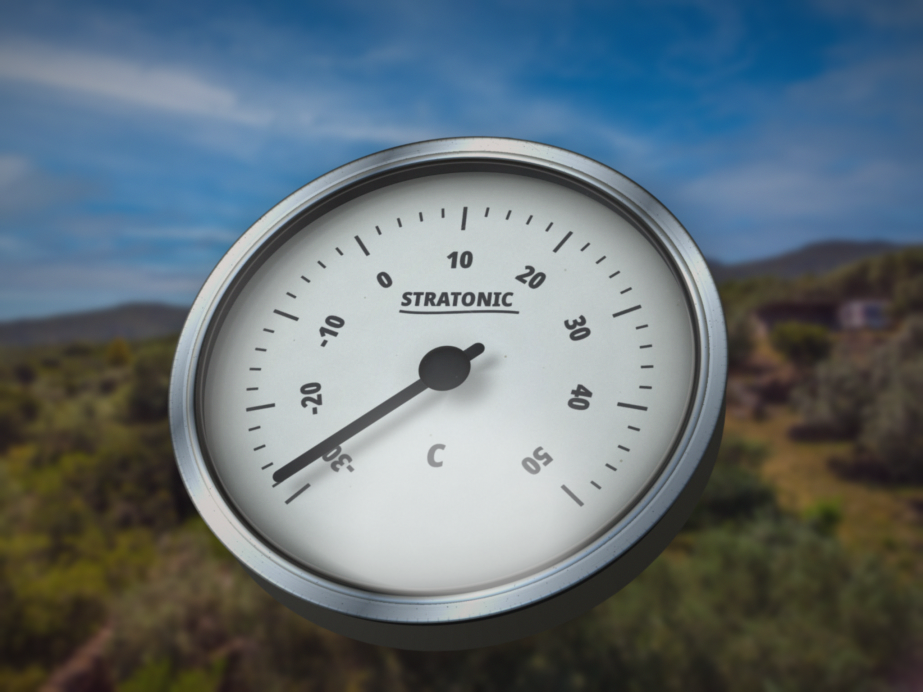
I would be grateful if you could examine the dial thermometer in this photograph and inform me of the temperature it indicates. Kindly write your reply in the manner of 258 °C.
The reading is -28 °C
